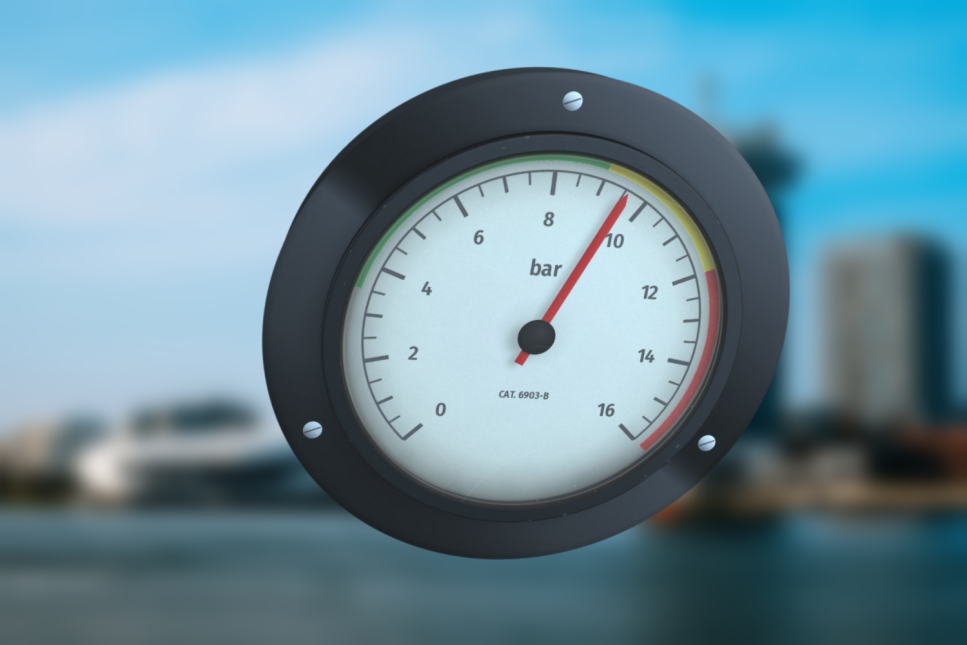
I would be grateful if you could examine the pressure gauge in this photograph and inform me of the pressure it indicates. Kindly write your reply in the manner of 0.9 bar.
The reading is 9.5 bar
